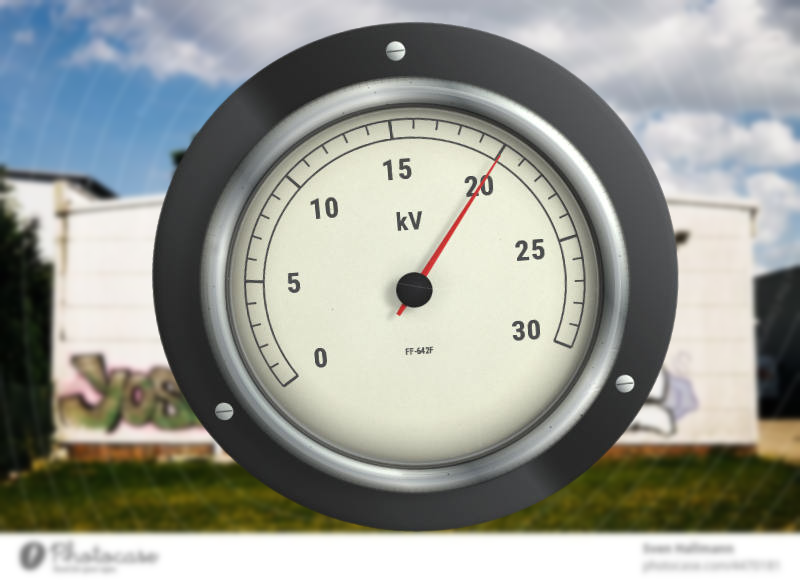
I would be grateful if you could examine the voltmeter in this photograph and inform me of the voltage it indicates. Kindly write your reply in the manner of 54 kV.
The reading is 20 kV
